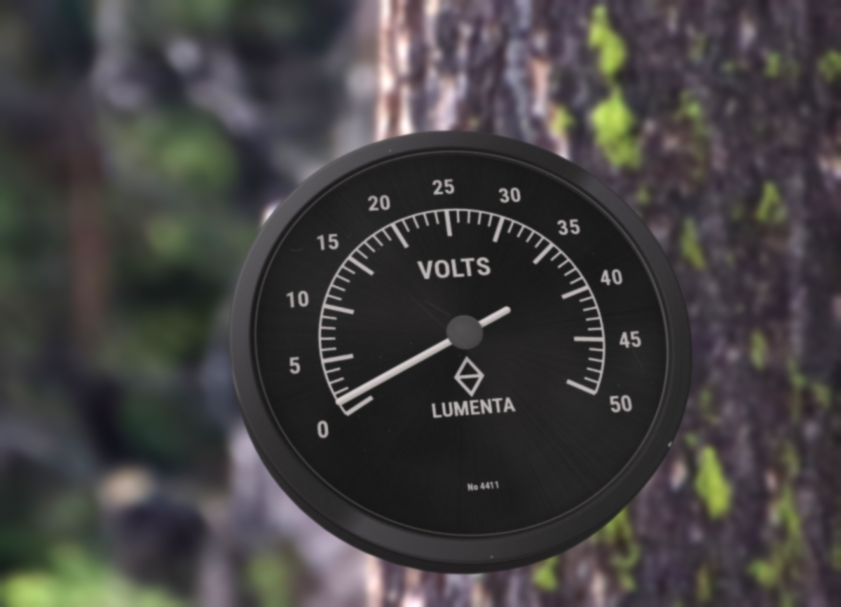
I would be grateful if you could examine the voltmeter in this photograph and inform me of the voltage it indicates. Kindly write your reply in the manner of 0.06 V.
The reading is 1 V
